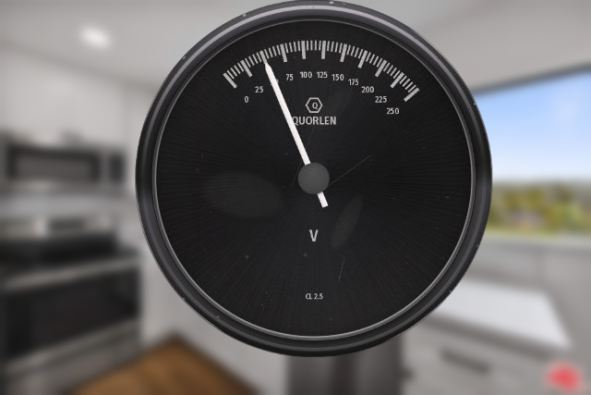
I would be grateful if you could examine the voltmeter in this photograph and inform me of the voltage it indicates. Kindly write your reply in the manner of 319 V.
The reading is 50 V
